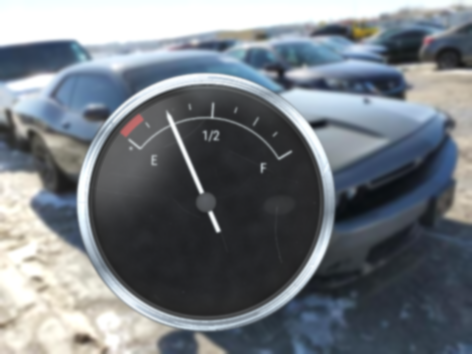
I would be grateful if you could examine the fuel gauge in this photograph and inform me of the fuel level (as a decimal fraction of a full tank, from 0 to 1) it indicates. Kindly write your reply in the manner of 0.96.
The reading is 0.25
